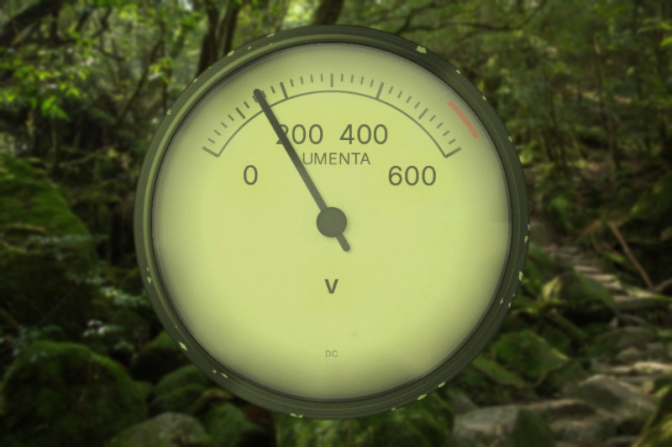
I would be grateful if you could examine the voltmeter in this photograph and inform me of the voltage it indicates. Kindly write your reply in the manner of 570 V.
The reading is 150 V
